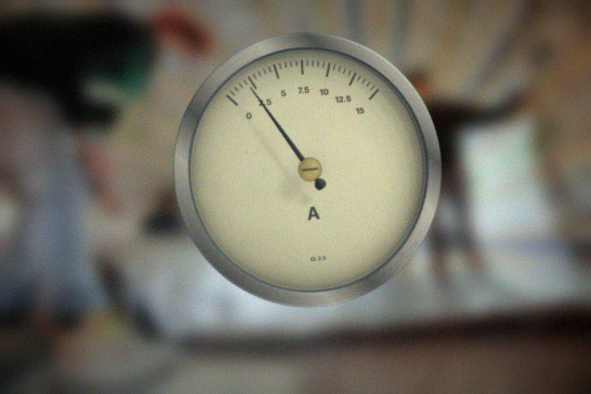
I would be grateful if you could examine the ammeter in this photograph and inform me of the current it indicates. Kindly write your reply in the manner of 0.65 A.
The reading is 2 A
